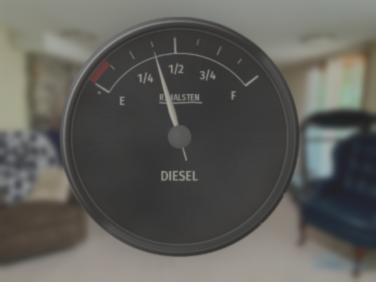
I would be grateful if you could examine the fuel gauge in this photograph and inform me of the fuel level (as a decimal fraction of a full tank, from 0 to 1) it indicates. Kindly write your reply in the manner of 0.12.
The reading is 0.375
